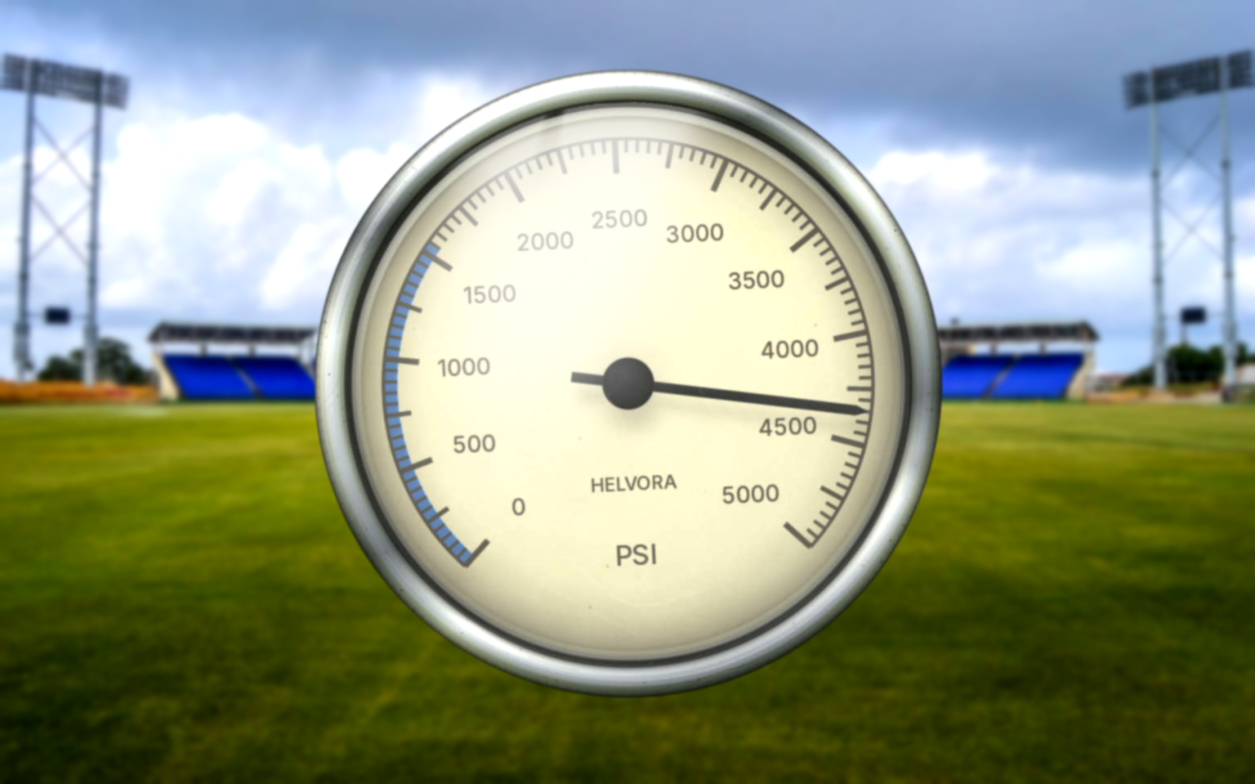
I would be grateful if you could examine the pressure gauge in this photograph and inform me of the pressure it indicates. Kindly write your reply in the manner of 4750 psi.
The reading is 4350 psi
